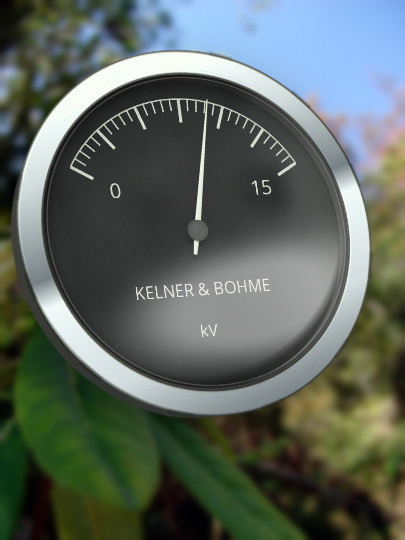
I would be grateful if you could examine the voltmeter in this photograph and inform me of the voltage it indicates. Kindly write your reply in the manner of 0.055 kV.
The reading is 9 kV
